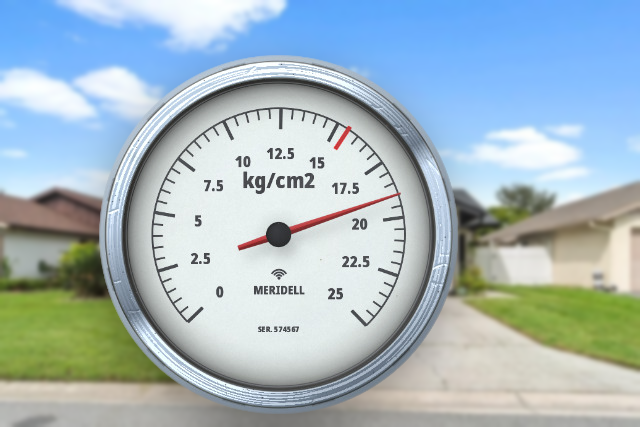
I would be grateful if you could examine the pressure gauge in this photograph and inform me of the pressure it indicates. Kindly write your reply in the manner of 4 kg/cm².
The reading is 19 kg/cm²
